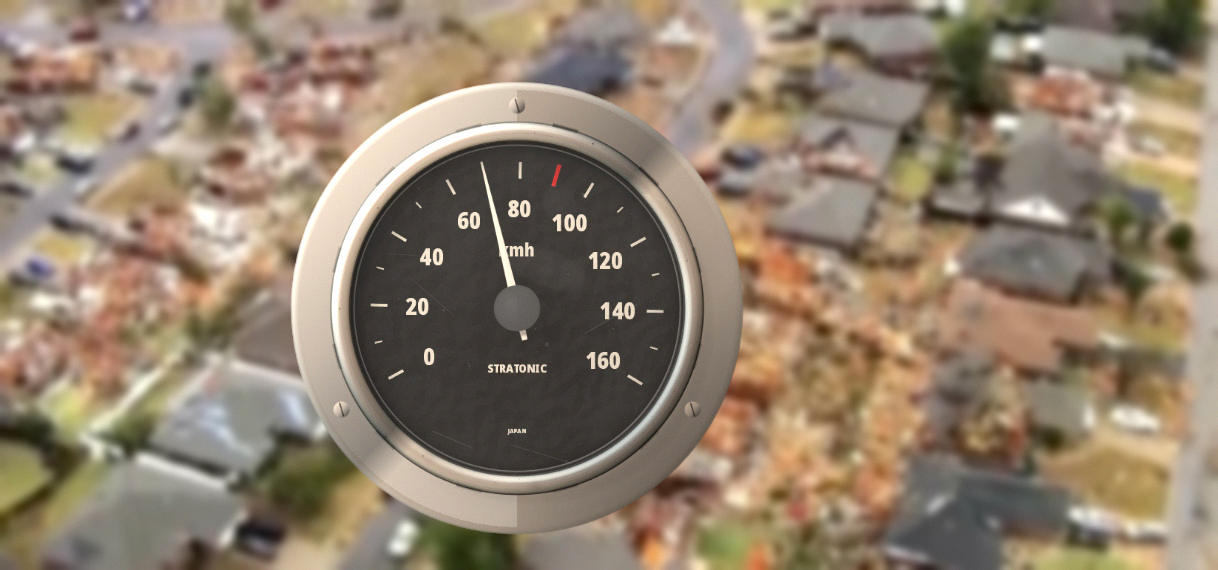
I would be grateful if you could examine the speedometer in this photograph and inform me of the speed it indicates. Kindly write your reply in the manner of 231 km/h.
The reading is 70 km/h
